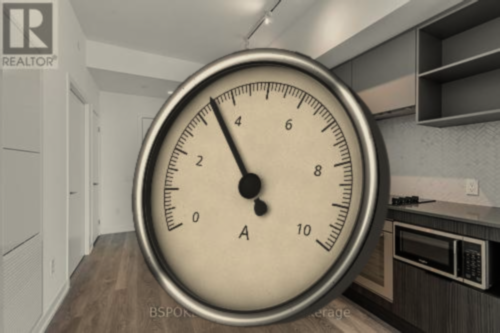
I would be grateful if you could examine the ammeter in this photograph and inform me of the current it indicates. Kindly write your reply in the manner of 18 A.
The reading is 3.5 A
